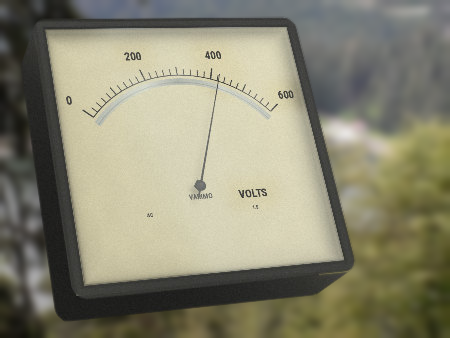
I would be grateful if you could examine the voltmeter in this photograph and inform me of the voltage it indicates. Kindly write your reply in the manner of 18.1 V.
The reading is 420 V
